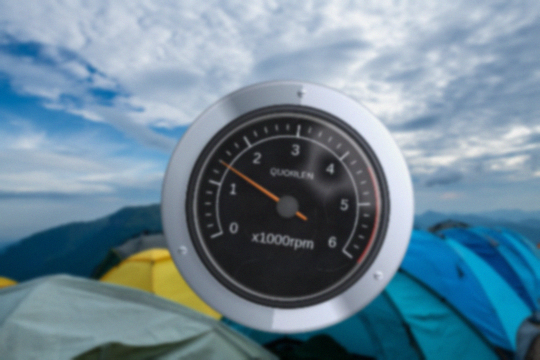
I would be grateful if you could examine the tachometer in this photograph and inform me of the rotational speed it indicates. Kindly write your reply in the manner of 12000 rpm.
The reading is 1400 rpm
